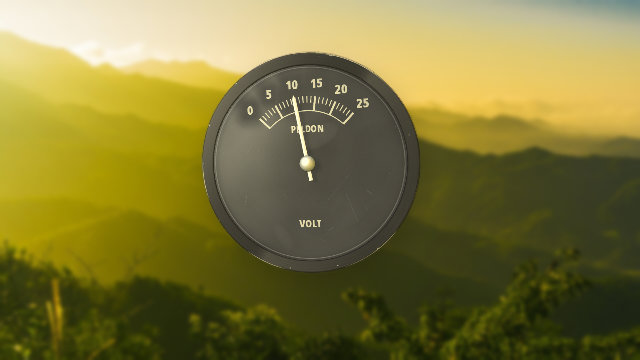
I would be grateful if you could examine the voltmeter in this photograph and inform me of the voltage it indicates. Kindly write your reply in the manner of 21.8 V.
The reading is 10 V
